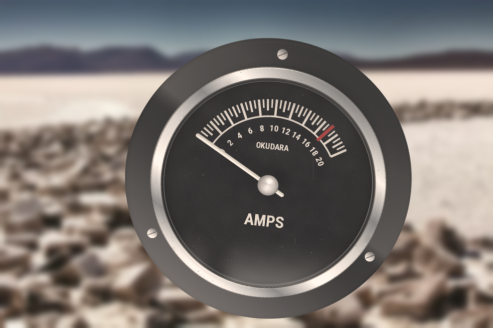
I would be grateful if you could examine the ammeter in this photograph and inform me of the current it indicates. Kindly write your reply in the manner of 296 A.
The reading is 0 A
